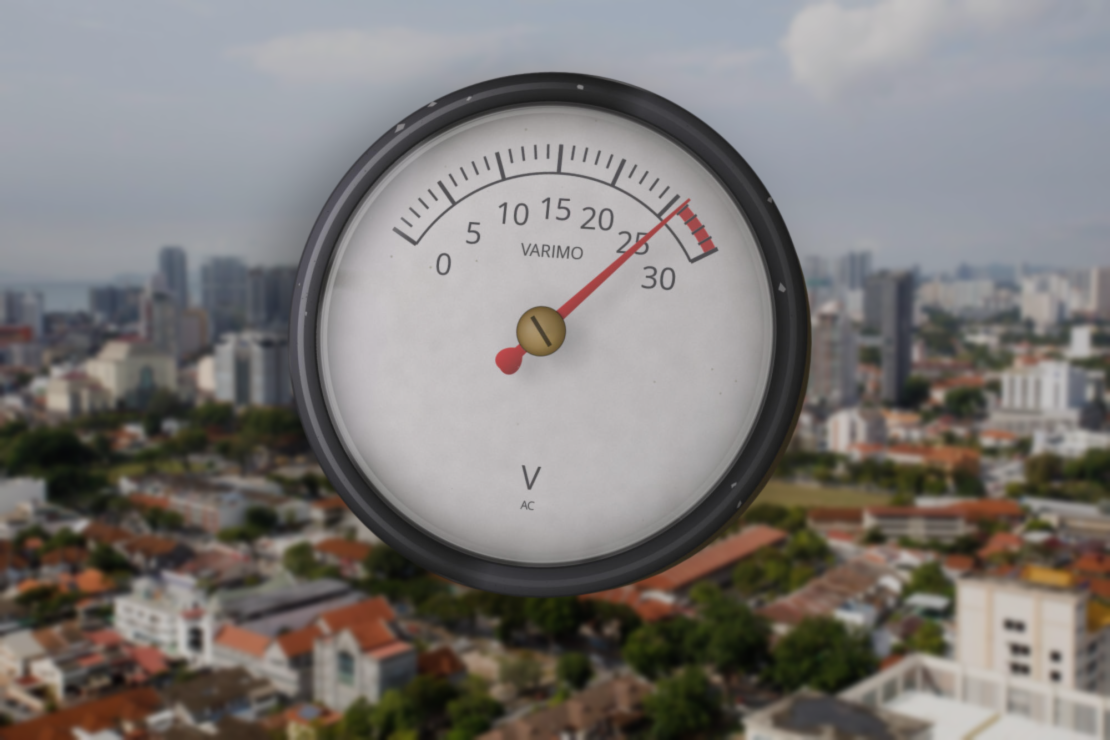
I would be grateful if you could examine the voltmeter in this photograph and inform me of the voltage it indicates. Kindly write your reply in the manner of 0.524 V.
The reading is 26 V
